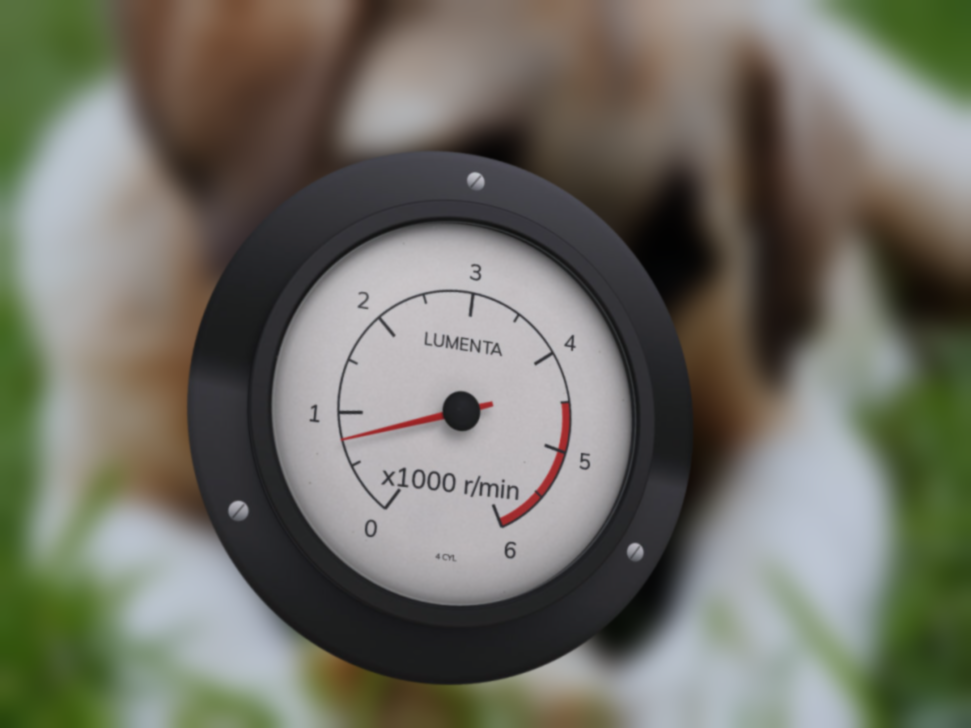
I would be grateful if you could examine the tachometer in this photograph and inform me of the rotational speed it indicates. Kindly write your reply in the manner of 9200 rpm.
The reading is 750 rpm
